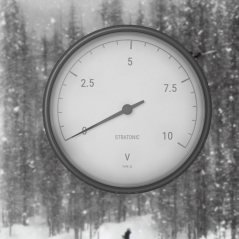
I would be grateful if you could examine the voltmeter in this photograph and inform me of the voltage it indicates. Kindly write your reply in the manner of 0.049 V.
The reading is 0 V
